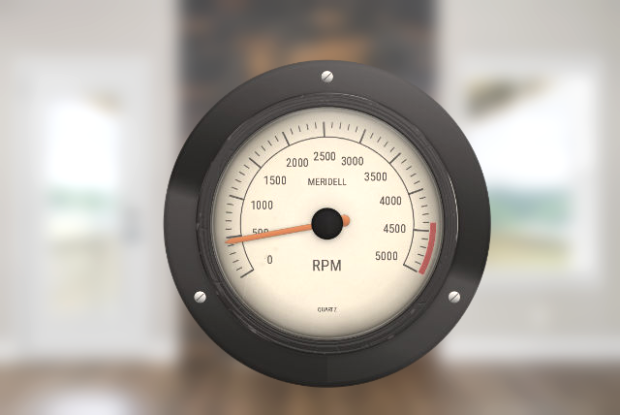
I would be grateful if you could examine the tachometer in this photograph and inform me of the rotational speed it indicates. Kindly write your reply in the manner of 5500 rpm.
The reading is 450 rpm
